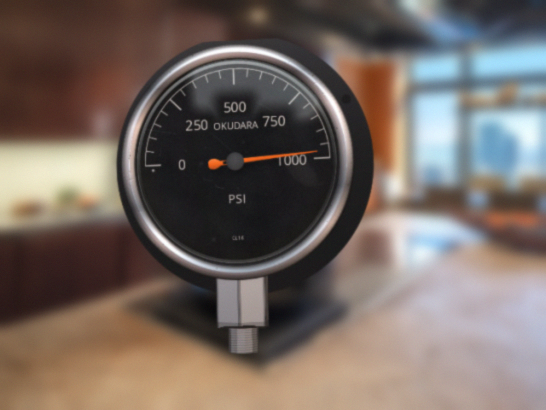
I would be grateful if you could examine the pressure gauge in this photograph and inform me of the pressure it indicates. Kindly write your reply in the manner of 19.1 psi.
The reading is 975 psi
